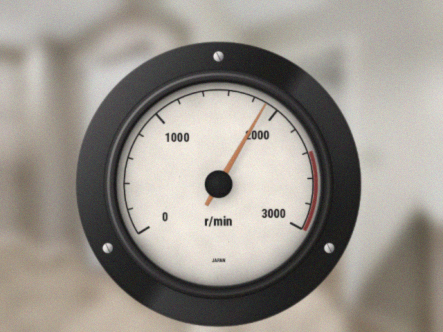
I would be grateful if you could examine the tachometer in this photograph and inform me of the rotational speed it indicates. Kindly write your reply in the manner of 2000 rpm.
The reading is 1900 rpm
